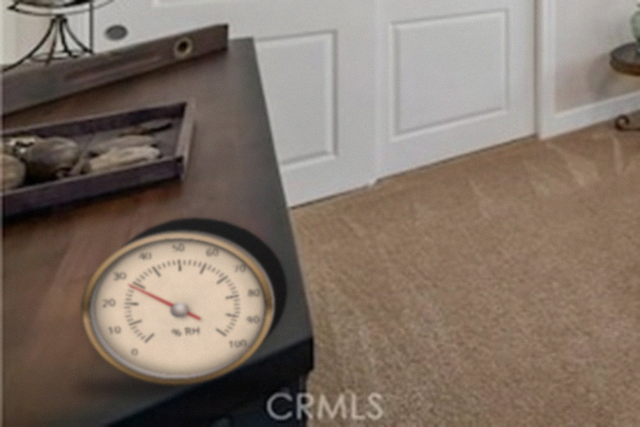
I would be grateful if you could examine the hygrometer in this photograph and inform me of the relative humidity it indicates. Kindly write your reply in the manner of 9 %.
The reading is 30 %
